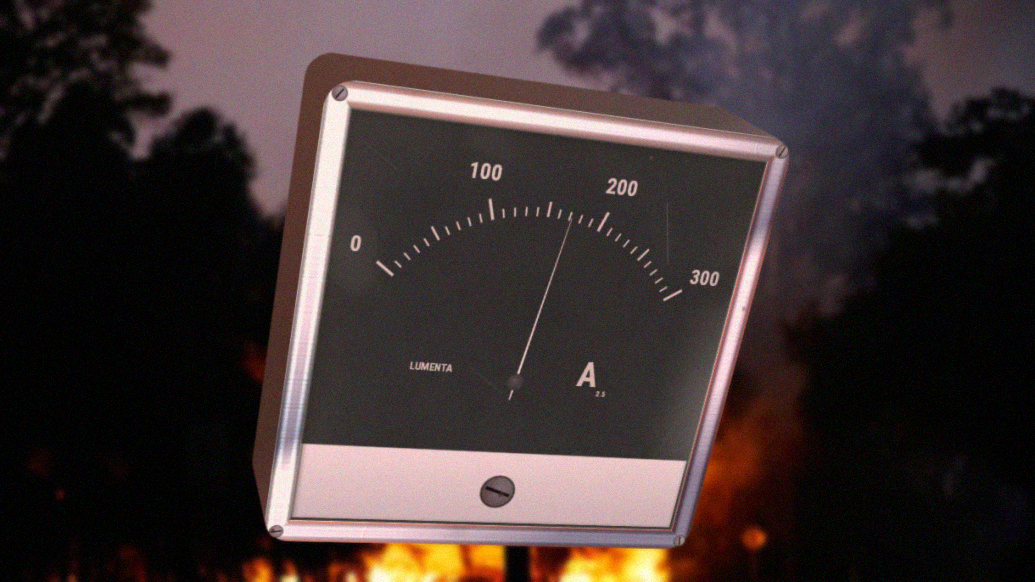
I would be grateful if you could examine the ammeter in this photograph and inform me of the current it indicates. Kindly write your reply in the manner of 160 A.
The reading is 170 A
